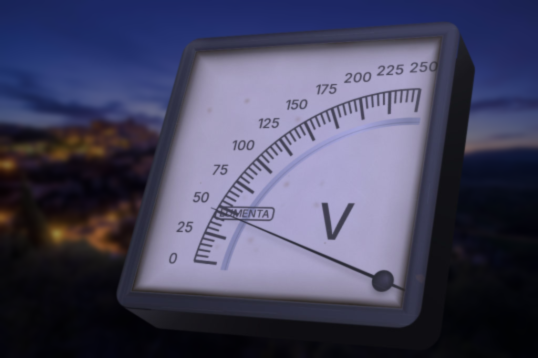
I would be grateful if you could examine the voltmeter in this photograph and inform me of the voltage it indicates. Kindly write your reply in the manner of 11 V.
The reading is 45 V
